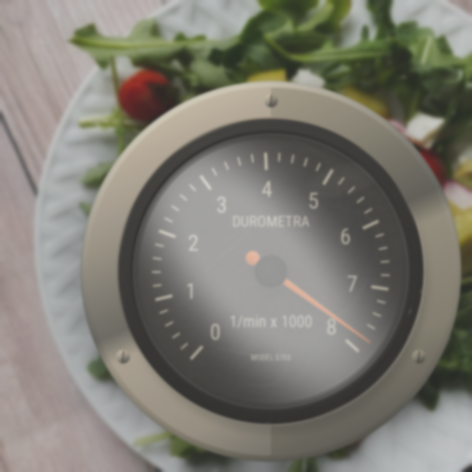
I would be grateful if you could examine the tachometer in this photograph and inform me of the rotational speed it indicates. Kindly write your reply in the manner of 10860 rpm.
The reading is 7800 rpm
